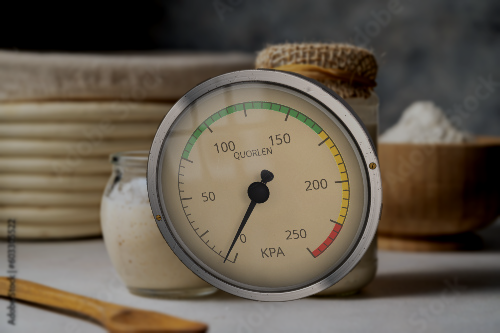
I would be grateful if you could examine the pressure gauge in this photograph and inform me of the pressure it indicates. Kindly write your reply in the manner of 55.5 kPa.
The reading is 5 kPa
